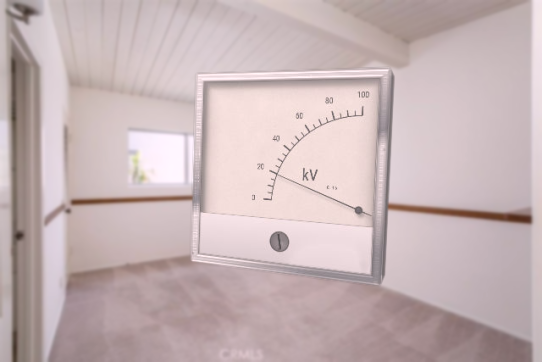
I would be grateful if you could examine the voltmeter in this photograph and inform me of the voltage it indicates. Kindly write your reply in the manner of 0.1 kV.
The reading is 20 kV
